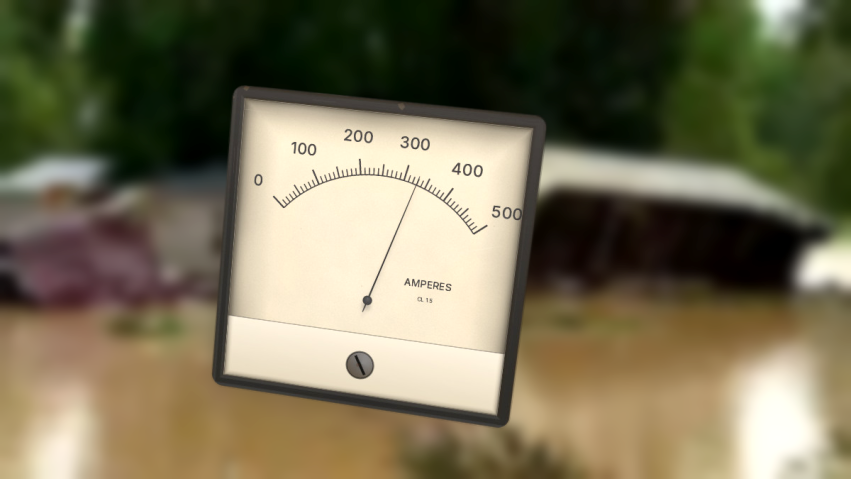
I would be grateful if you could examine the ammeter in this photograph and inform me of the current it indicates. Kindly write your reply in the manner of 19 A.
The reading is 330 A
